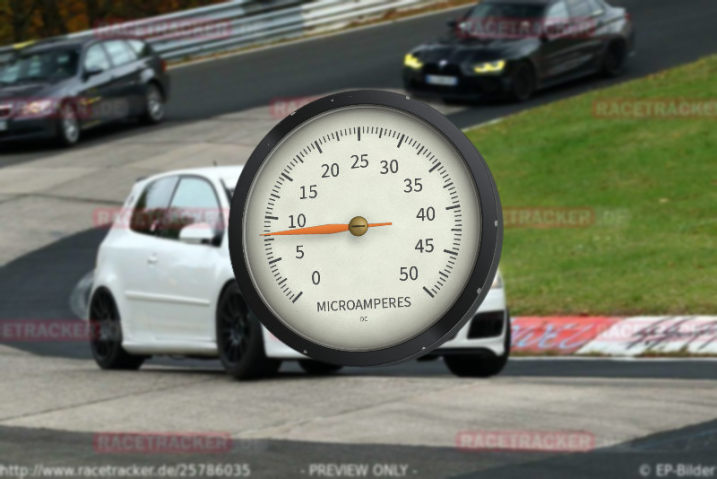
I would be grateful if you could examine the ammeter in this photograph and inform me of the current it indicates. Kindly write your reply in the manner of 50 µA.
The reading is 8 µA
